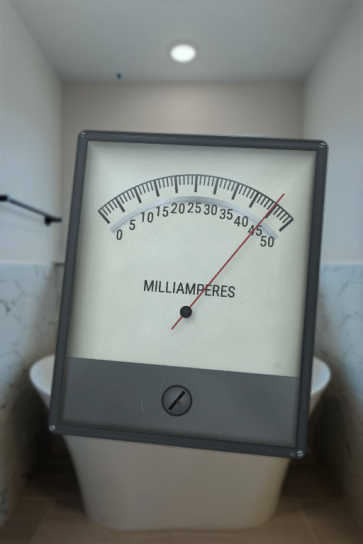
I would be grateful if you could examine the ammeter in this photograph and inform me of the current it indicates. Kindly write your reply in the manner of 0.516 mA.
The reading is 45 mA
